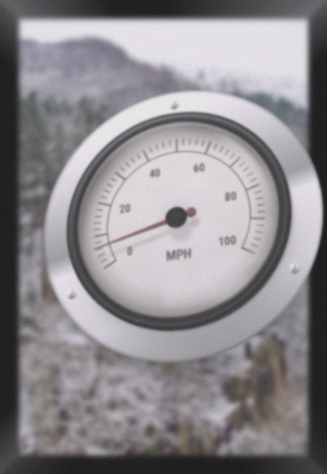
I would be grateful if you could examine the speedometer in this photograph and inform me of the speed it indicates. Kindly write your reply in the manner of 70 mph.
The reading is 6 mph
